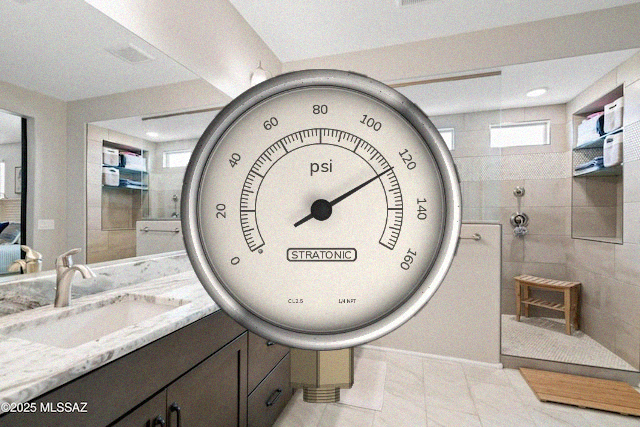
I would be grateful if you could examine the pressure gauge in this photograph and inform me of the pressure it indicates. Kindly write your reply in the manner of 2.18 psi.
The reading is 120 psi
